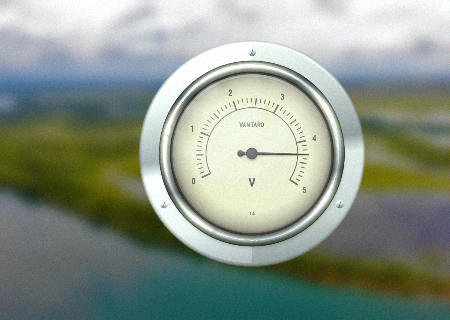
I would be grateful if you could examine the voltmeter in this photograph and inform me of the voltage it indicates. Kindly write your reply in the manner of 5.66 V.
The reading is 4.3 V
